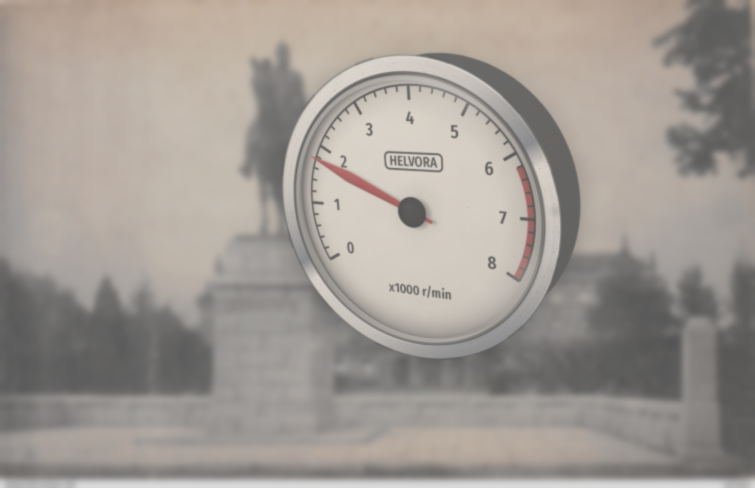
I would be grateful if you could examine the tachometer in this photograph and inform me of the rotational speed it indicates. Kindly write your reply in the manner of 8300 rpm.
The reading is 1800 rpm
